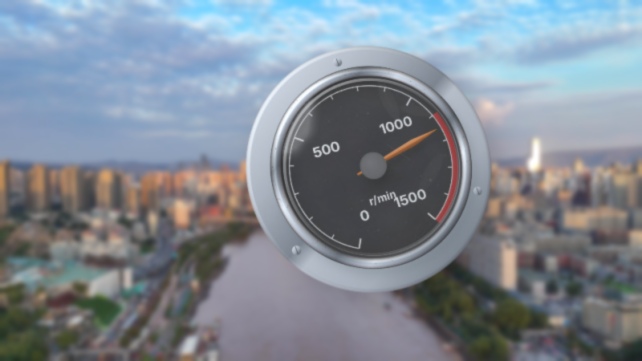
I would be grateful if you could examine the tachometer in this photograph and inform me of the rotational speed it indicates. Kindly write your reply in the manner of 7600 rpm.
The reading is 1150 rpm
